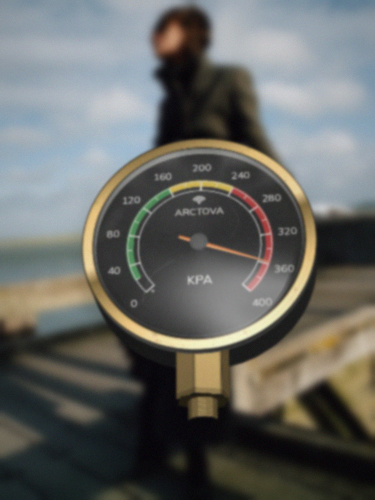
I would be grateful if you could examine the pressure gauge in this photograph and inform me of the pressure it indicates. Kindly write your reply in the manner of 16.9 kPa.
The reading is 360 kPa
